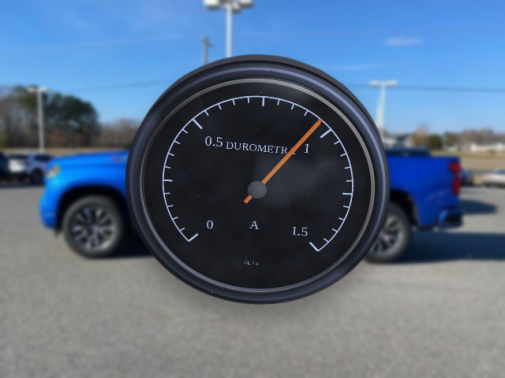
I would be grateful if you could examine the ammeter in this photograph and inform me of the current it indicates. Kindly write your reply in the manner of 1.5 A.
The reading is 0.95 A
